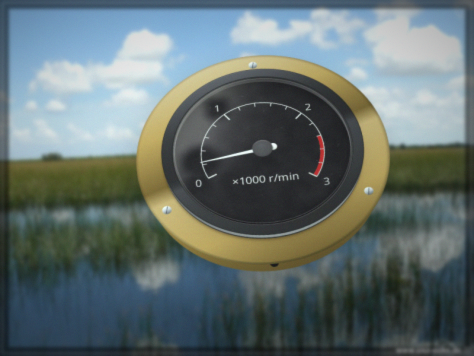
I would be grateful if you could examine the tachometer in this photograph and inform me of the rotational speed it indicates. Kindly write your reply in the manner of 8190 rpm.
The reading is 200 rpm
